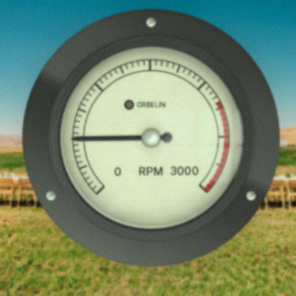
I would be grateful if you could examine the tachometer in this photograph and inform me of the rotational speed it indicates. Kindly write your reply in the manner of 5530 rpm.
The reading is 500 rpm
